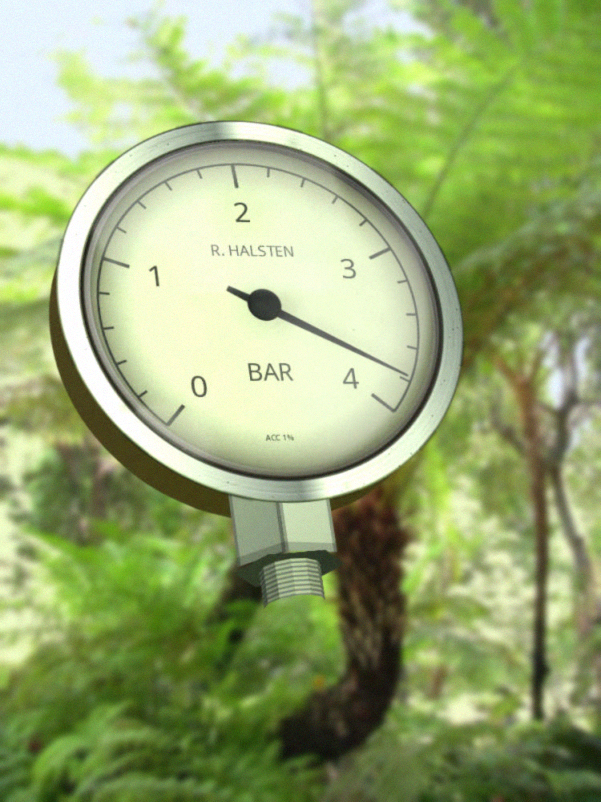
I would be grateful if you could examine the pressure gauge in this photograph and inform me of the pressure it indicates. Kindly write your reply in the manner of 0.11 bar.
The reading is 3.8 bar
